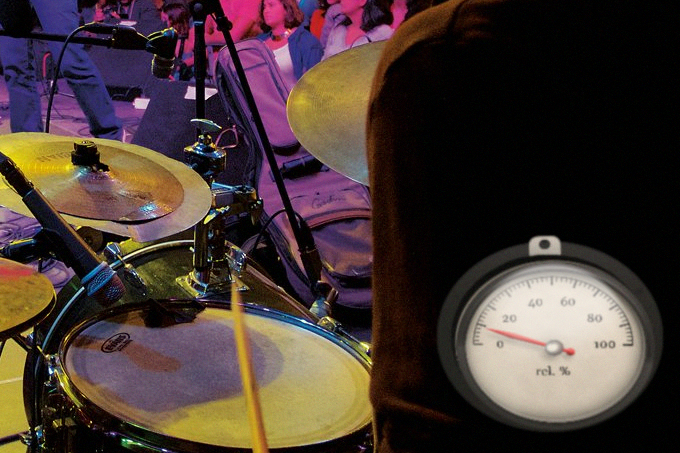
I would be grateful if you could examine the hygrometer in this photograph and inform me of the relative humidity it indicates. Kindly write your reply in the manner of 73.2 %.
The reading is 10 %
